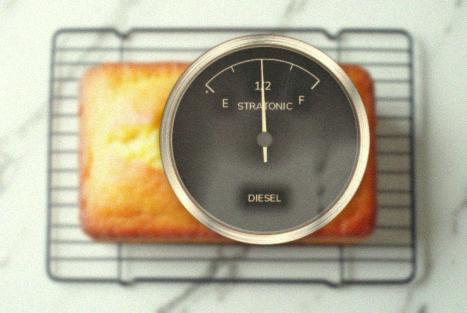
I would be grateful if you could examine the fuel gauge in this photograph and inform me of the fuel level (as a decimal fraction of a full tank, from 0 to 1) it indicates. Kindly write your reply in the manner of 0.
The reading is 0.5
